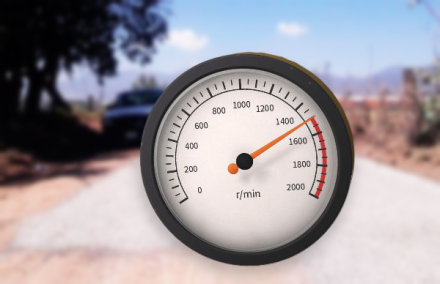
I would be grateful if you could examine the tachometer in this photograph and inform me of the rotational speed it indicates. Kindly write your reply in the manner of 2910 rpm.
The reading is 1500 rpm
